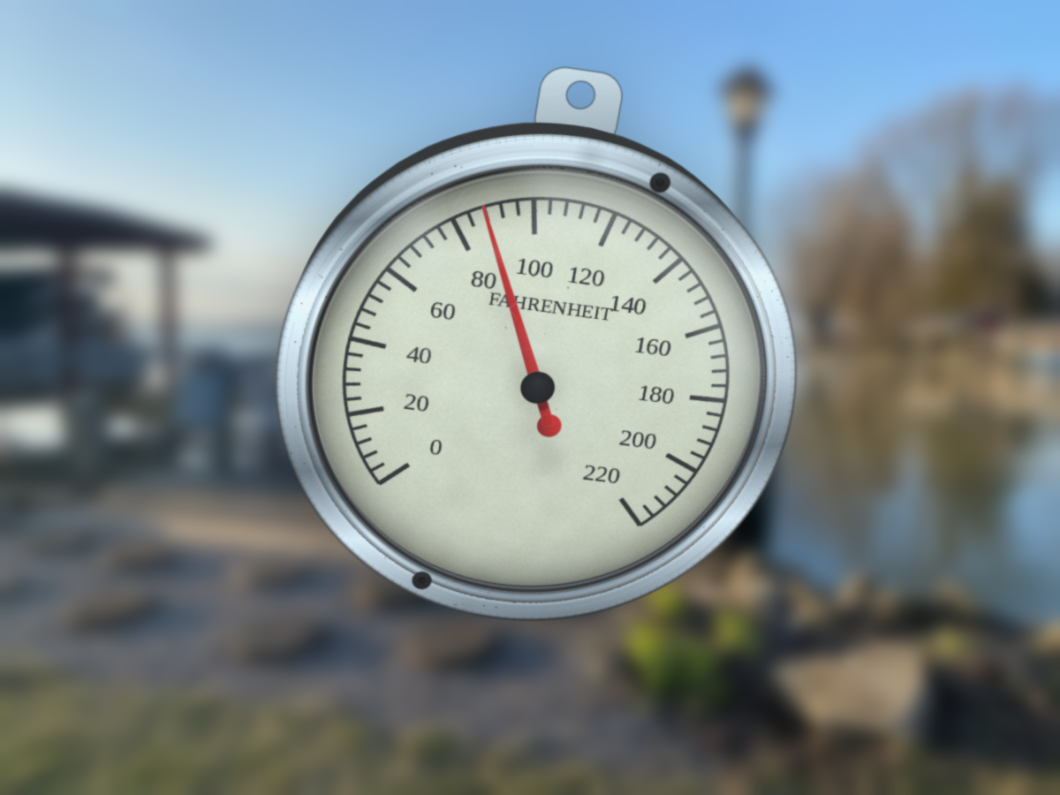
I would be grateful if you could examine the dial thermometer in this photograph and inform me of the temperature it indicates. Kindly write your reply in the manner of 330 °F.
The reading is 88 °F
